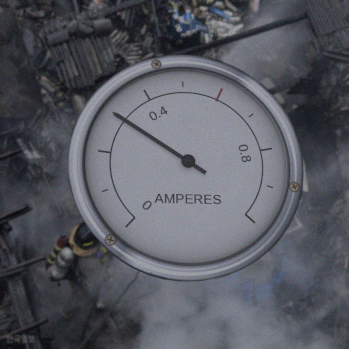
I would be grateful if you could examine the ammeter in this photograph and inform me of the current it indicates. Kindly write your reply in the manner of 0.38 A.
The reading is 0.3 A
